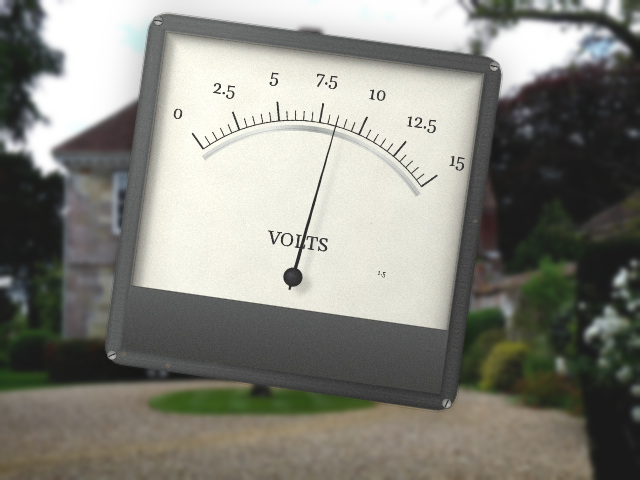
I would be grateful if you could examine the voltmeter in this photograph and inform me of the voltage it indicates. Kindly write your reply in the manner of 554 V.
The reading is 8.5 V
